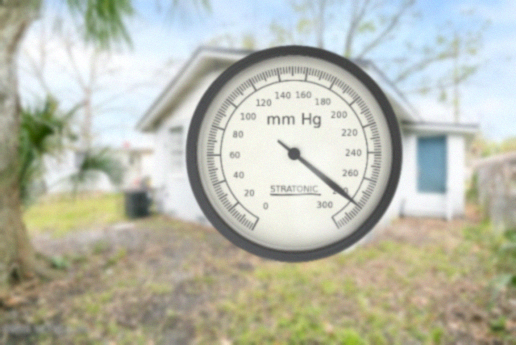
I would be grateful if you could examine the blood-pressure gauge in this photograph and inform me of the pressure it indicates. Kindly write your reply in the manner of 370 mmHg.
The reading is 280 mmHg
